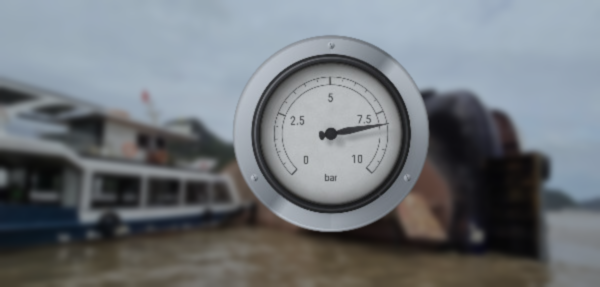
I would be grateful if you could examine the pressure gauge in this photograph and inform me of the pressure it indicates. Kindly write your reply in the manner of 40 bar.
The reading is 8 bar
